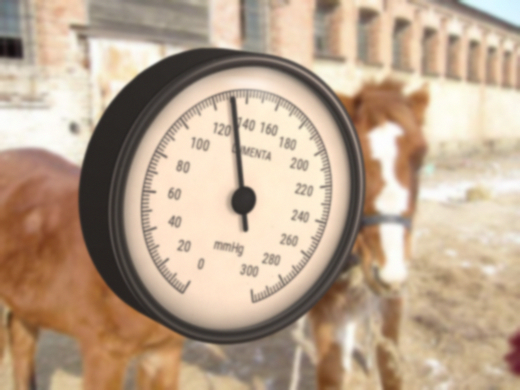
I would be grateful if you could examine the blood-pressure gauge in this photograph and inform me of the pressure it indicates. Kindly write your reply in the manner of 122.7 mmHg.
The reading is 130 mmHg
